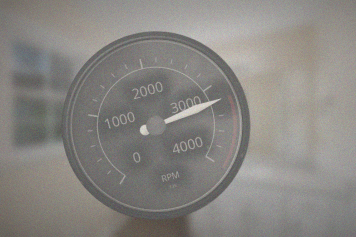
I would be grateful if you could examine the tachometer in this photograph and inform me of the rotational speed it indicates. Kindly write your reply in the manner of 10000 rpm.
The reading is 3200 rpm
